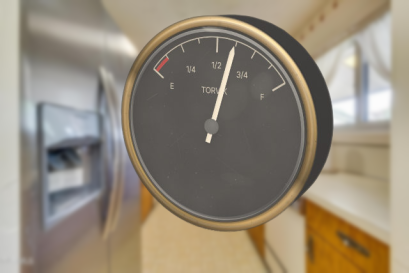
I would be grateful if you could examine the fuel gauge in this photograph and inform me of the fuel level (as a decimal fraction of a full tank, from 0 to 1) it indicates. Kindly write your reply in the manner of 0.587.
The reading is 0.625
